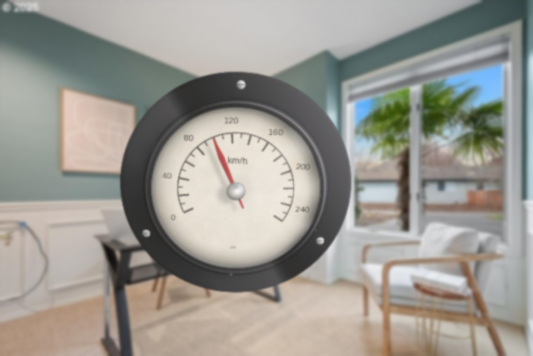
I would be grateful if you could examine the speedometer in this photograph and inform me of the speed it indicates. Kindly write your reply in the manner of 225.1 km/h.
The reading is 100 km/h
